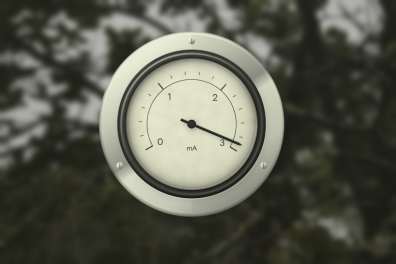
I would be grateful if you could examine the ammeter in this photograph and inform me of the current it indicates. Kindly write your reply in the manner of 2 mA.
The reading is 2.9 mA
